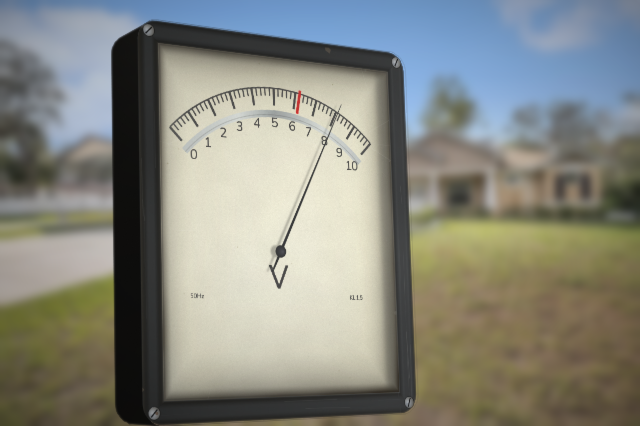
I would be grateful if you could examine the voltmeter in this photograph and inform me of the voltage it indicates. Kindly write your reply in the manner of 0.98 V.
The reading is 8 V
